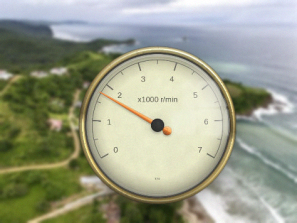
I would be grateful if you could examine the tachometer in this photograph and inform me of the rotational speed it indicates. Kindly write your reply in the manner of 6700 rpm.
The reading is 1750 rpm
